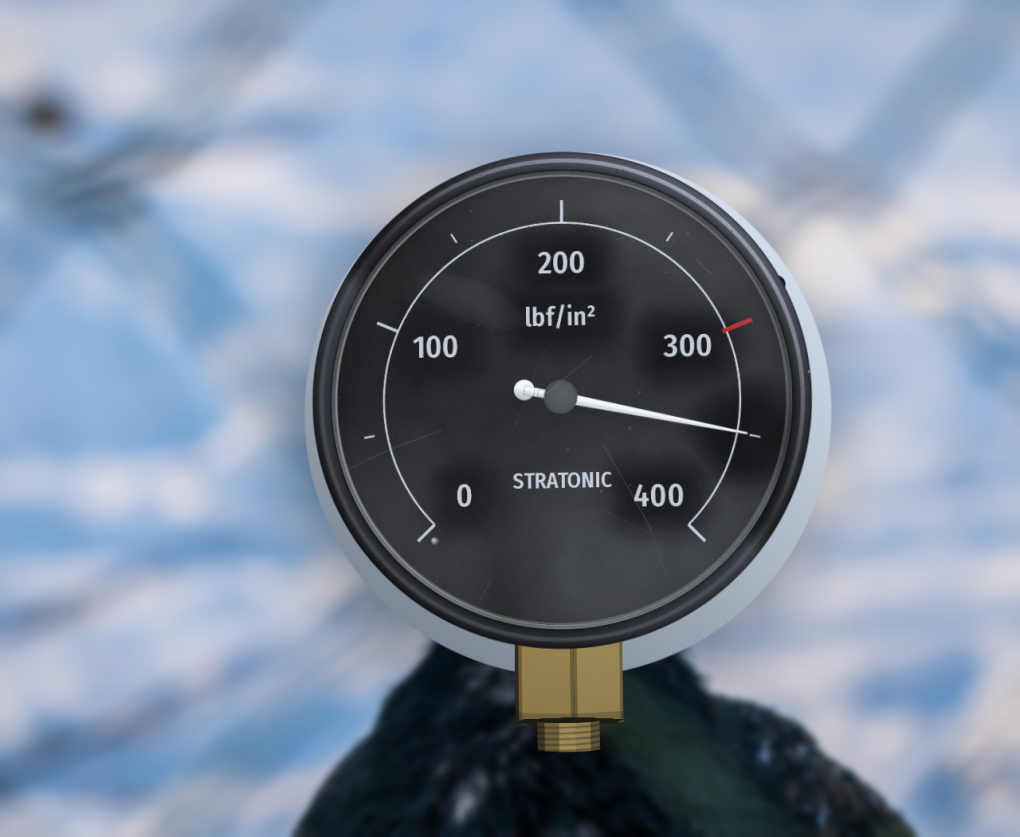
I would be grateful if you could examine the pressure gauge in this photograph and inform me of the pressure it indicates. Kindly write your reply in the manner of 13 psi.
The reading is 350 psi
